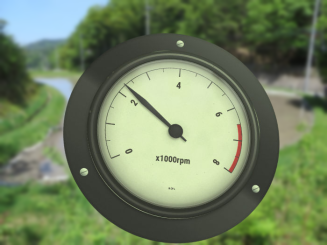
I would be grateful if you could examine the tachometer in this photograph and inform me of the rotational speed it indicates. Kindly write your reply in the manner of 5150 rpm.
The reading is 2250 rpm
